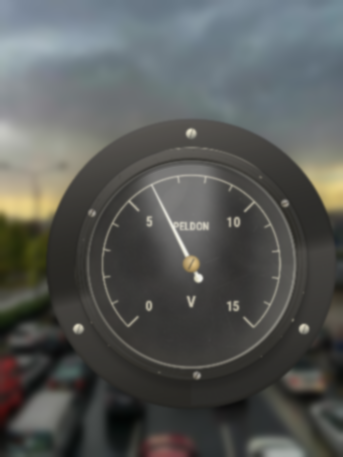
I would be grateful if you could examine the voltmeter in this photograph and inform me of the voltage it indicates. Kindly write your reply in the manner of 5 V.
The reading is 6 V
